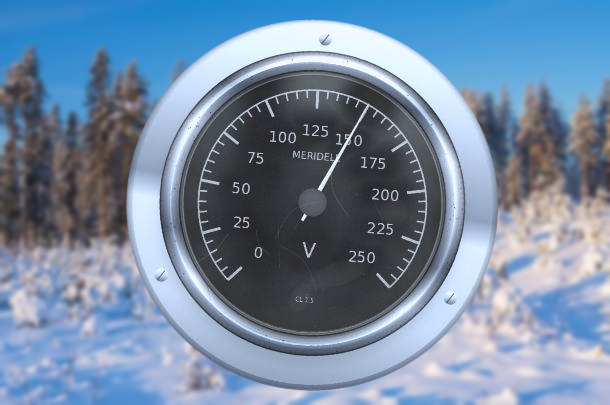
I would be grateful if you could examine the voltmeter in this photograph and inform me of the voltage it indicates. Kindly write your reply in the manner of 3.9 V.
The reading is 150 V
